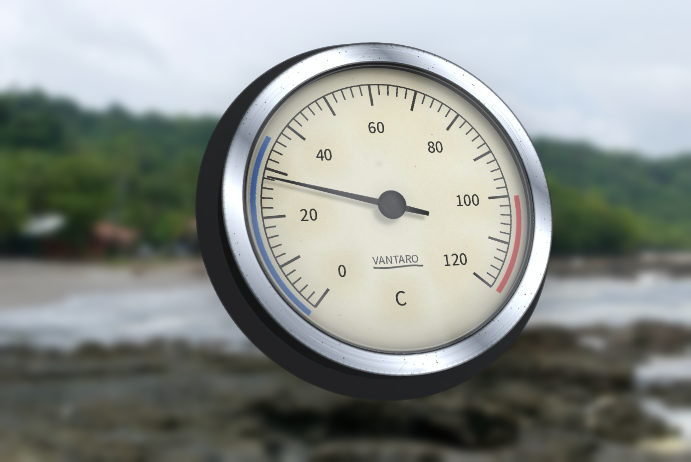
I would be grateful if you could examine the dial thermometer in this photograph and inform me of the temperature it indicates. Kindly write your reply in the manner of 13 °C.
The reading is 28 °C
